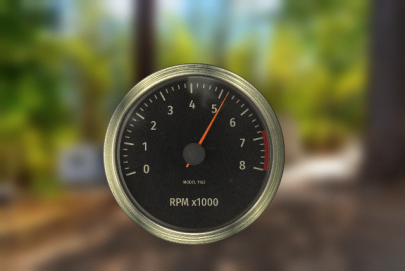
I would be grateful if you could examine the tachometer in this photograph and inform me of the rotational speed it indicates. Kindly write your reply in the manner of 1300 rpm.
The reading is 5200 rpm
